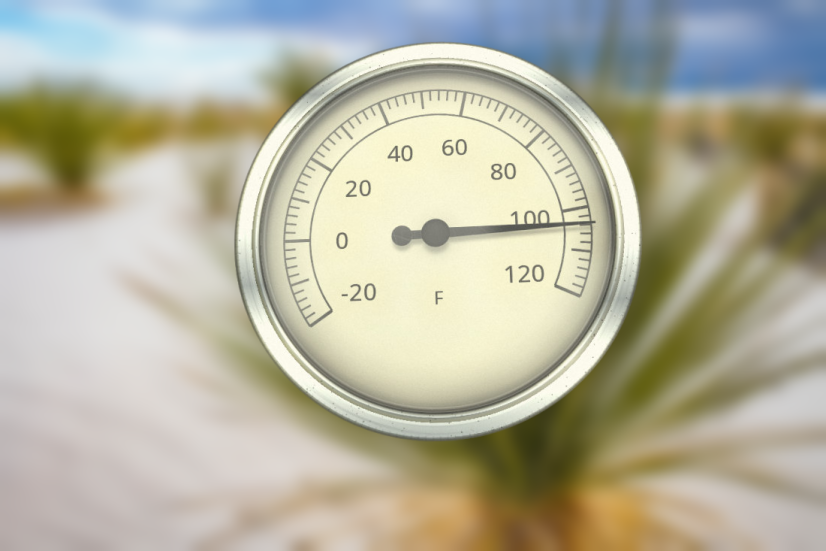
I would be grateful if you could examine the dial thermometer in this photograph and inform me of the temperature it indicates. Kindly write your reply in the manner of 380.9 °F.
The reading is 104 °F
